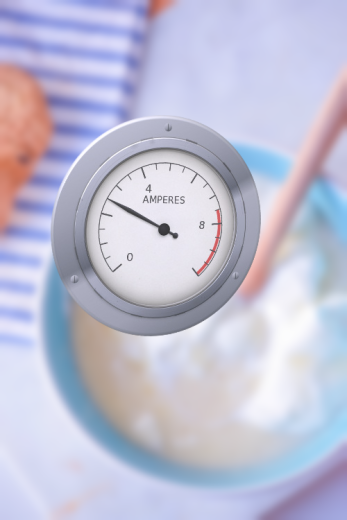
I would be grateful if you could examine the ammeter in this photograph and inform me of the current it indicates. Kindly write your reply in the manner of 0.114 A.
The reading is 2.5 A
